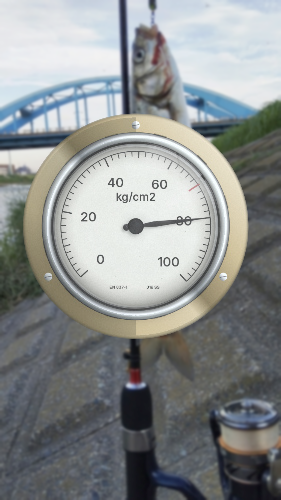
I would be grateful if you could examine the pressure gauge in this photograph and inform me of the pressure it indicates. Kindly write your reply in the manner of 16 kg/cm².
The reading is 80 kg/cm²
